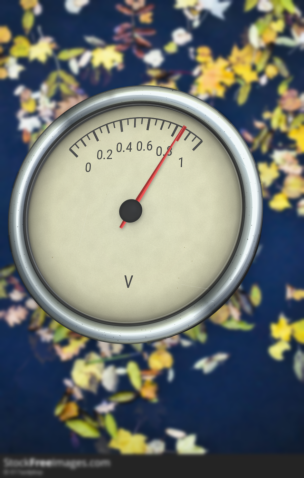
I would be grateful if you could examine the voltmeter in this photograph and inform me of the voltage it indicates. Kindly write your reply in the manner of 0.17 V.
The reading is 0.85 V
